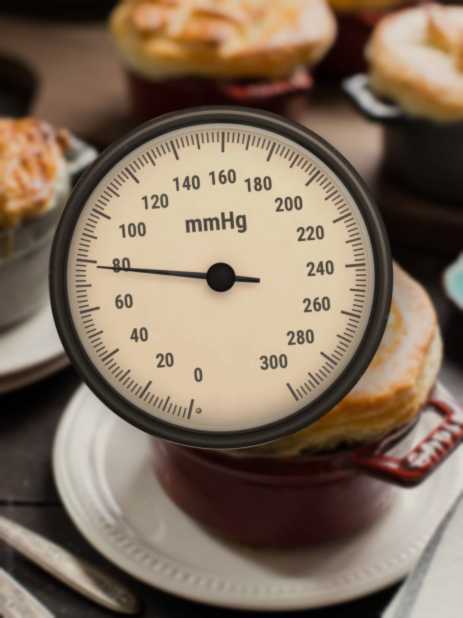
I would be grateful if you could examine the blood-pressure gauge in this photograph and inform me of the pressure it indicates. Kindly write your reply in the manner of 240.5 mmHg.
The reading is 78 mmHg
